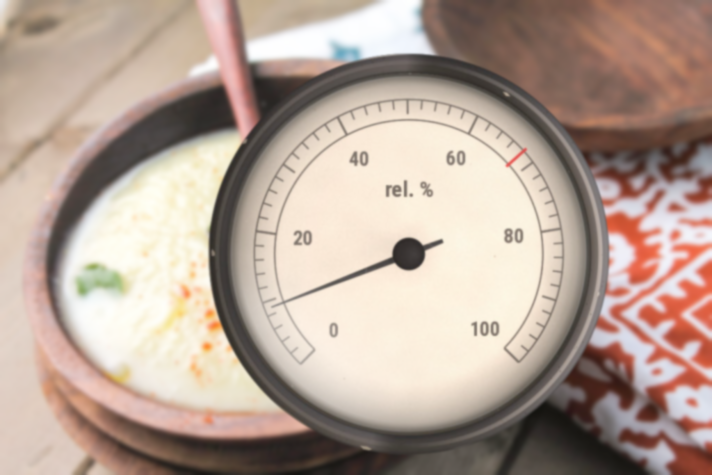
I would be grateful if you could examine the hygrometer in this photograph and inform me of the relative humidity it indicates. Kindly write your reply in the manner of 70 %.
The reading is 9 %
